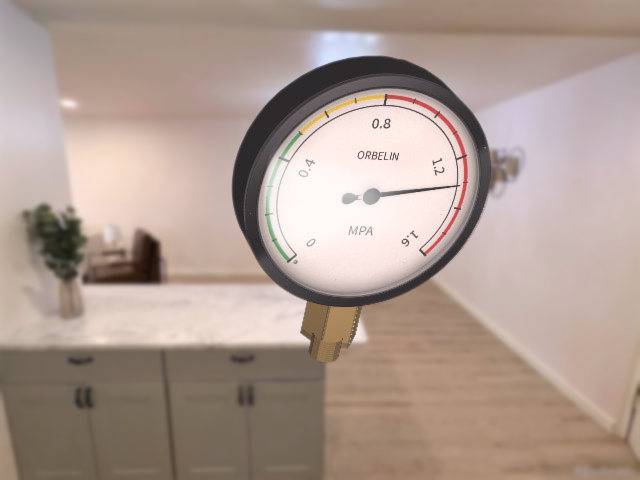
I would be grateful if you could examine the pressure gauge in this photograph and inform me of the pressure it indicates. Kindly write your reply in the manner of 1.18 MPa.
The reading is 1.3 MPa
